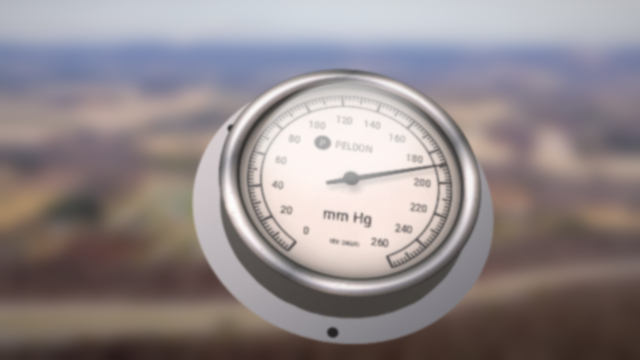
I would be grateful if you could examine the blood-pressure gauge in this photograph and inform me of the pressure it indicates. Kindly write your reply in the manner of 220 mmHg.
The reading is 190 mmHg
